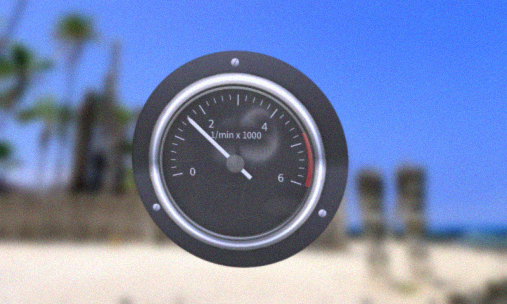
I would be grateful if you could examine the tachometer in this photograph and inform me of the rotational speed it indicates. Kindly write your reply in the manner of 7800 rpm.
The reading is 1600 rpm
